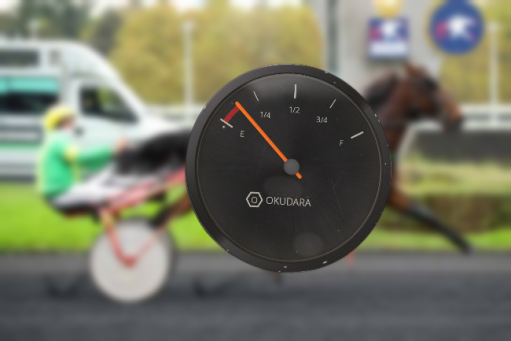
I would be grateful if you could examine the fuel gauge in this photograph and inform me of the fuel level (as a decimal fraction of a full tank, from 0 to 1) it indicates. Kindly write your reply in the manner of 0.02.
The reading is 0.125
